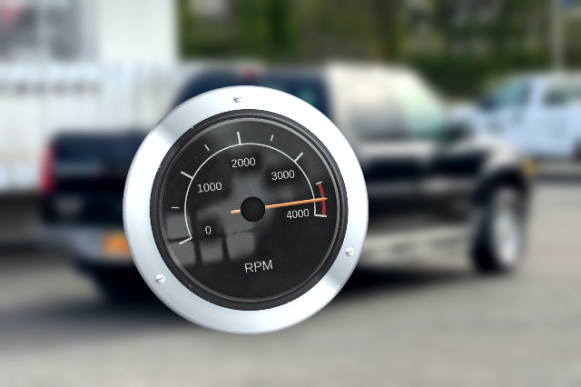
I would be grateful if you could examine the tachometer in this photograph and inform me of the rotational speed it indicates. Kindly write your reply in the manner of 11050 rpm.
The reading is 3750 rpm
